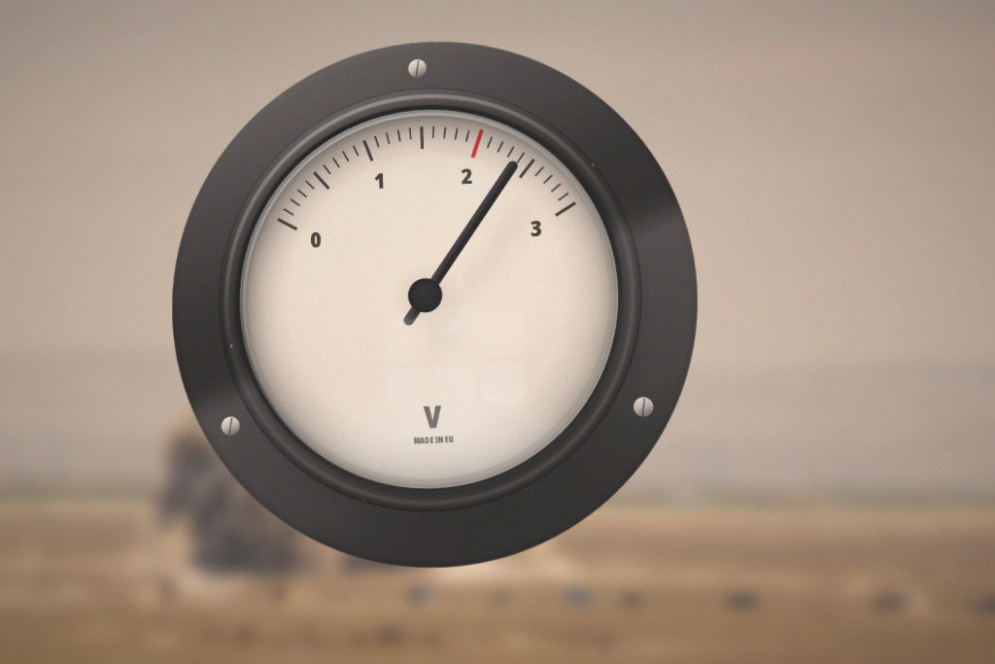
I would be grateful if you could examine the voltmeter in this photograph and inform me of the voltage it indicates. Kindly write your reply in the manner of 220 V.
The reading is 2.4 V
